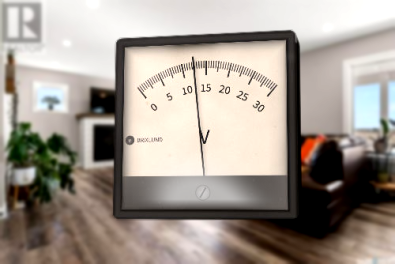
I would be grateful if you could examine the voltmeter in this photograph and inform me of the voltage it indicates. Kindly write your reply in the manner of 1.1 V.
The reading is 12.5 V
